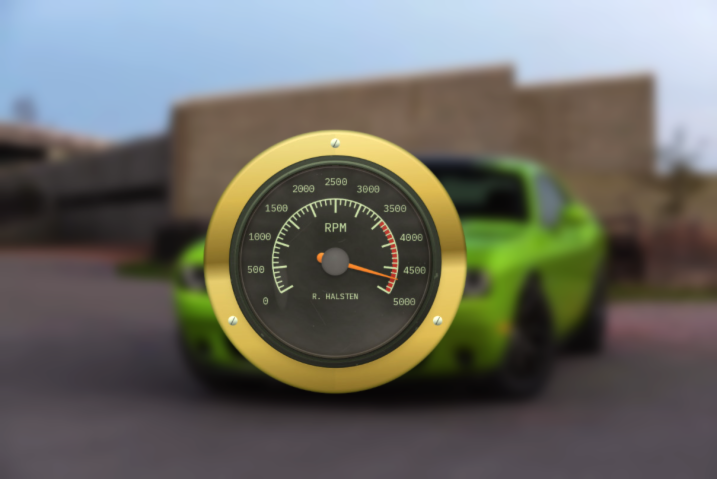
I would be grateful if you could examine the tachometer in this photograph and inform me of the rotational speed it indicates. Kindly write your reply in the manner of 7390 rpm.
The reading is 4700 rpm
